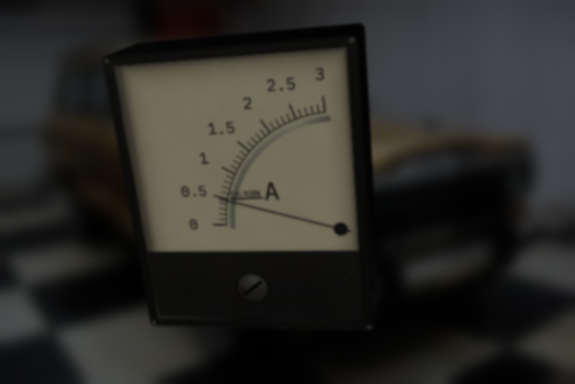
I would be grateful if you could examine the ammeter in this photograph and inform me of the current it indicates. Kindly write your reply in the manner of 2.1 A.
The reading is 0.5 A
